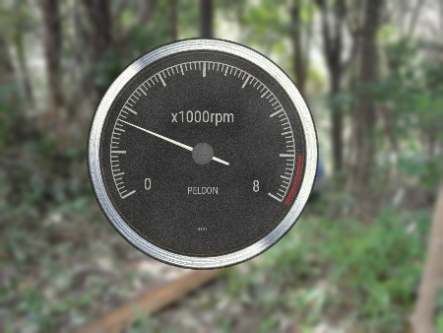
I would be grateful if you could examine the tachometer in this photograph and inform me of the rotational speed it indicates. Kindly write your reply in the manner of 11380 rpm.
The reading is 1700 rpm
